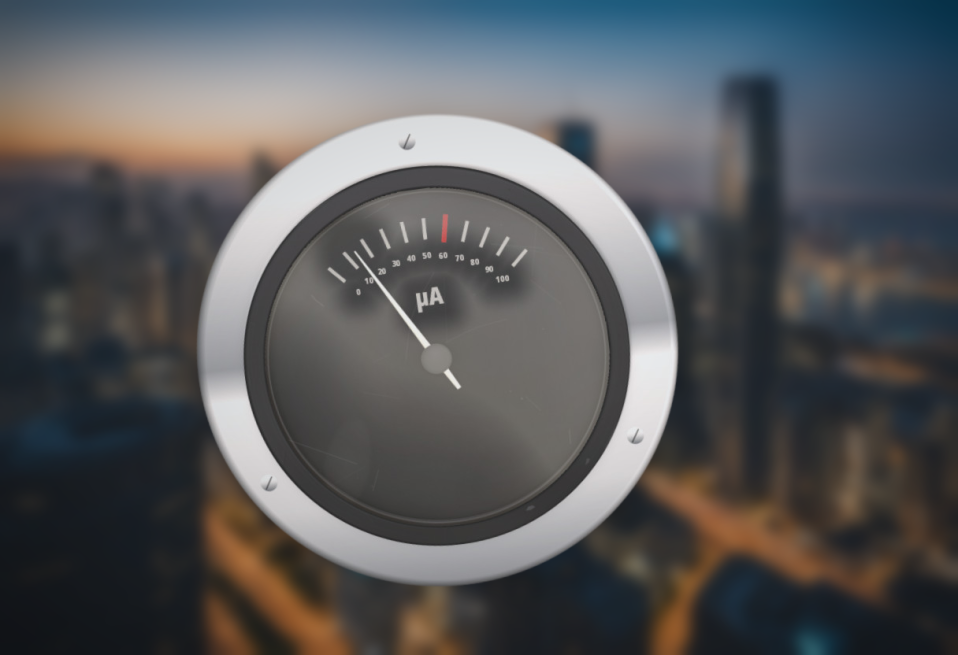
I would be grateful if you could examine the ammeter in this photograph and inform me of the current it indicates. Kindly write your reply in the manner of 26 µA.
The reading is 15 µA
